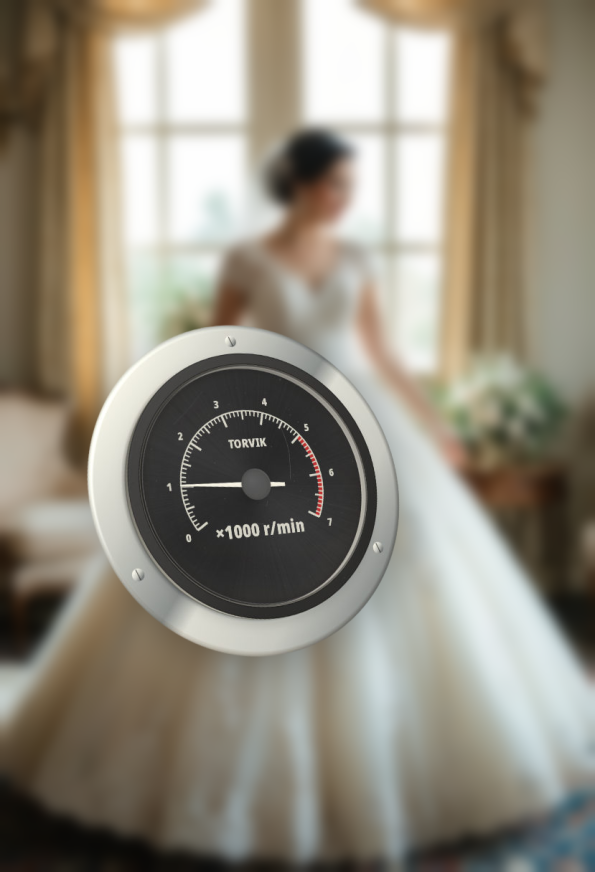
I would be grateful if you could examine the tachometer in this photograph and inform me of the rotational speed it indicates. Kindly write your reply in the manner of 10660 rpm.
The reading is 1000 rpm
